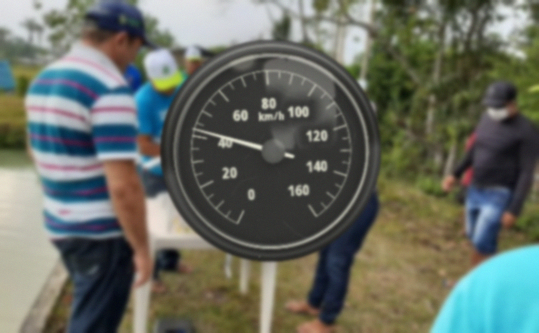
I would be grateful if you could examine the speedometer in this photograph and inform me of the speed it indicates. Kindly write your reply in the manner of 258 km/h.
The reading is 42.5 km/h
